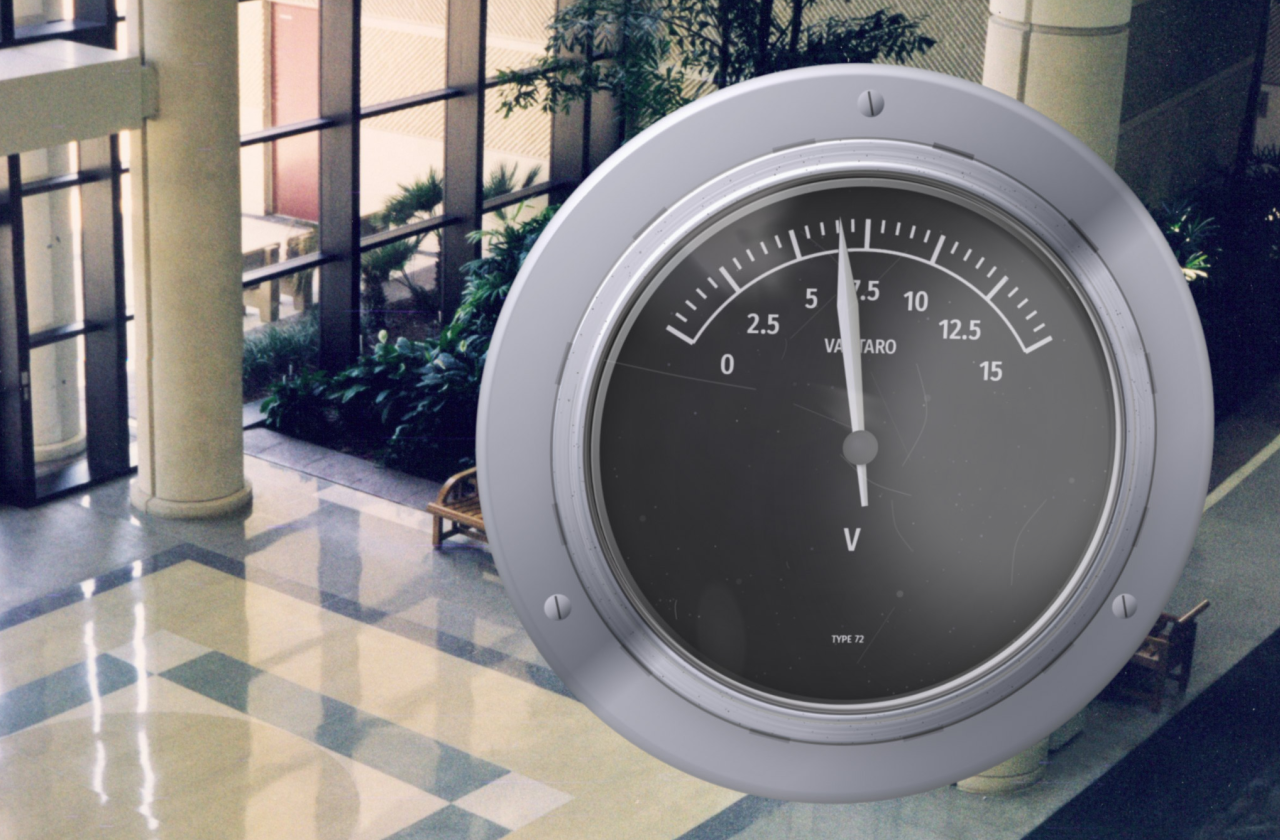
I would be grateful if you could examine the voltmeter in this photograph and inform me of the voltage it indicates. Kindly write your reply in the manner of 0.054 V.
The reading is 6.5 V
